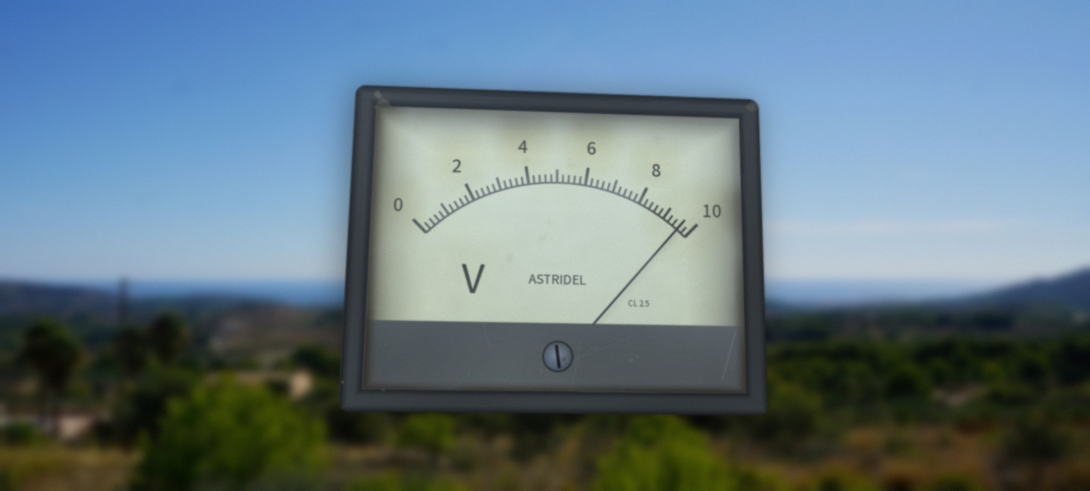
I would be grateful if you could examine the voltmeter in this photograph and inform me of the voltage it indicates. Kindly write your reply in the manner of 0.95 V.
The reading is 9.6 V
